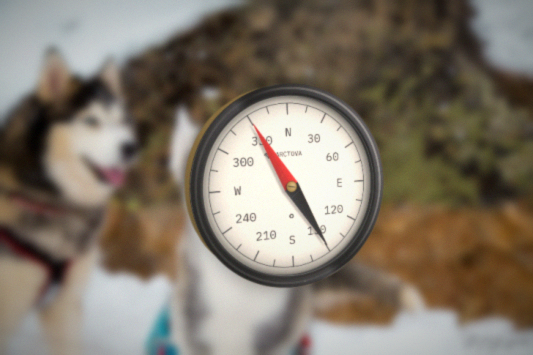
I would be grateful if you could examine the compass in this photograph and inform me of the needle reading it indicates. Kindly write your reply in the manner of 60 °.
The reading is 330 °
